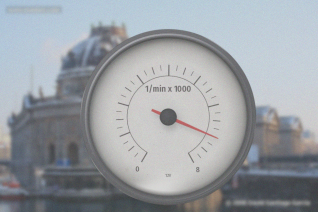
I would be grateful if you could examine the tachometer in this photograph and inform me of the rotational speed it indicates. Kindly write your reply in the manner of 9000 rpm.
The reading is 7000 rpm
